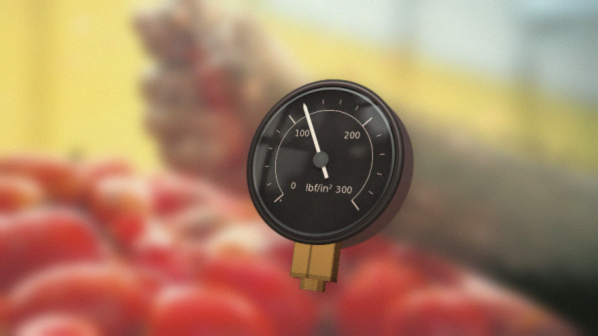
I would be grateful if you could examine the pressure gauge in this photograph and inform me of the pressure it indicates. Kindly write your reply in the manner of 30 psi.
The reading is 120 psi
